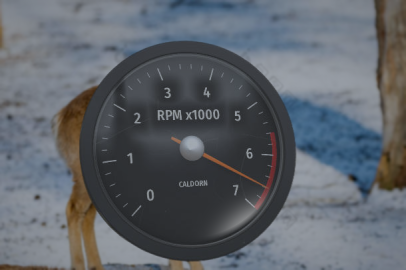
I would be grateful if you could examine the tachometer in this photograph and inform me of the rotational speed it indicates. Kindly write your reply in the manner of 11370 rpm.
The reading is 6600 rpm
